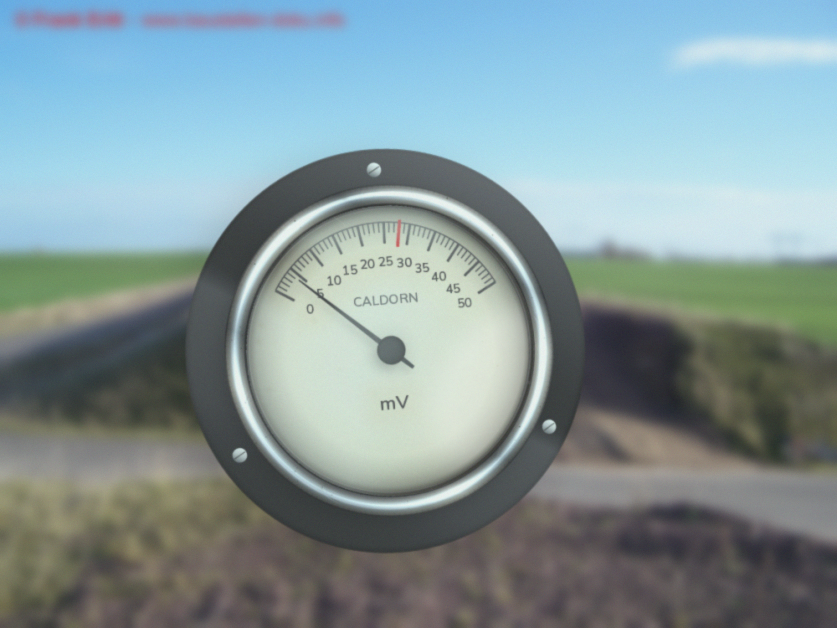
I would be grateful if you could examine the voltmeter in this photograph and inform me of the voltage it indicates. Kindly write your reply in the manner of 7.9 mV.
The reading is 4 mV
